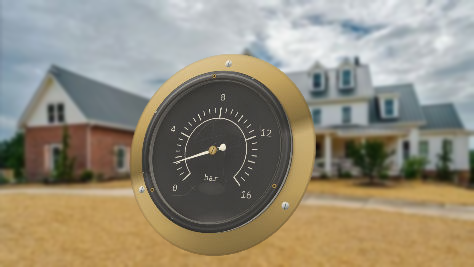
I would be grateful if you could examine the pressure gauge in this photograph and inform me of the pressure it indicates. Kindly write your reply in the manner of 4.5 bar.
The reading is 1.5 bar
